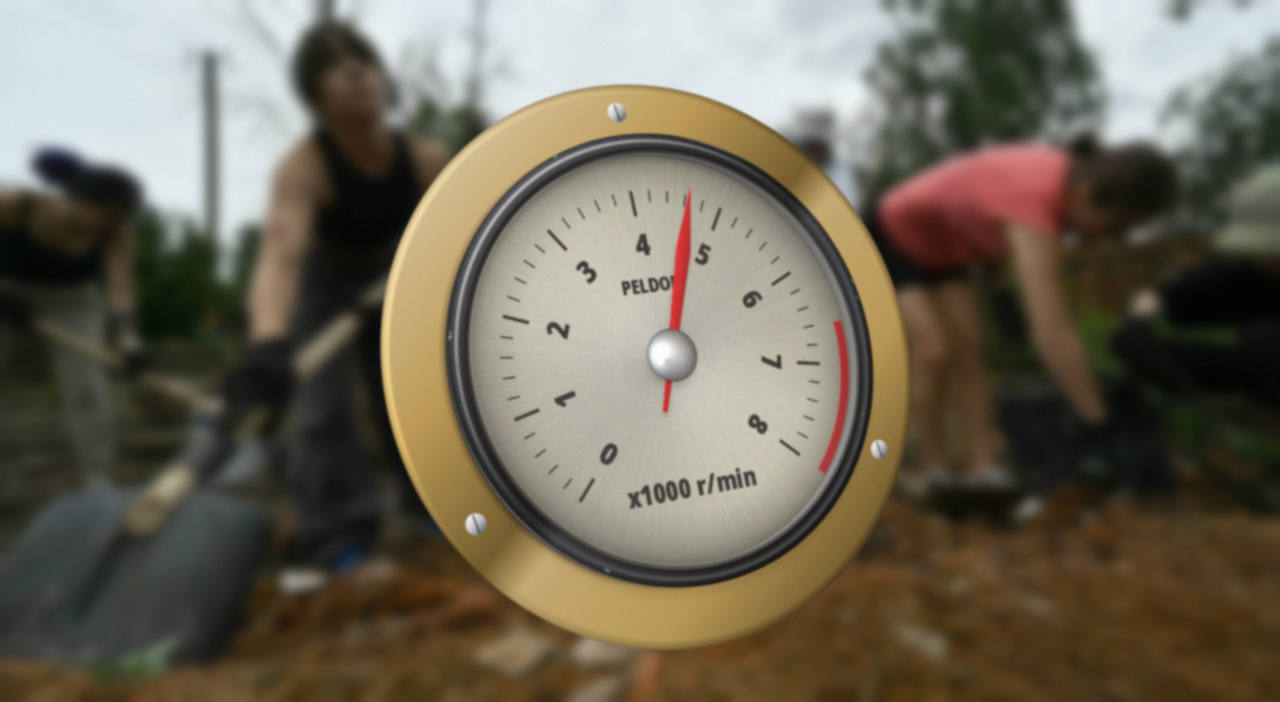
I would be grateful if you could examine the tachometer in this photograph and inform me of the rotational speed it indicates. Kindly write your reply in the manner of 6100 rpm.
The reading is 4600 rpm
